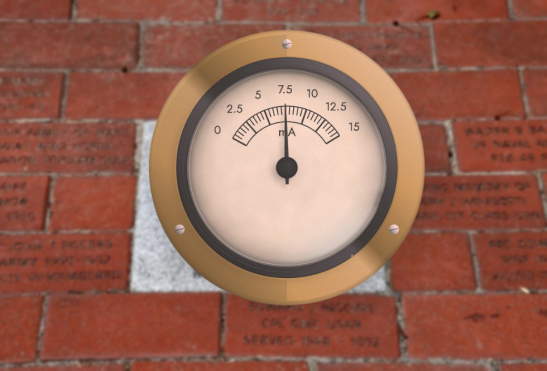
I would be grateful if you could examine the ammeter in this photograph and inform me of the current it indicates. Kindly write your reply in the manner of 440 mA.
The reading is 7.5 mA
